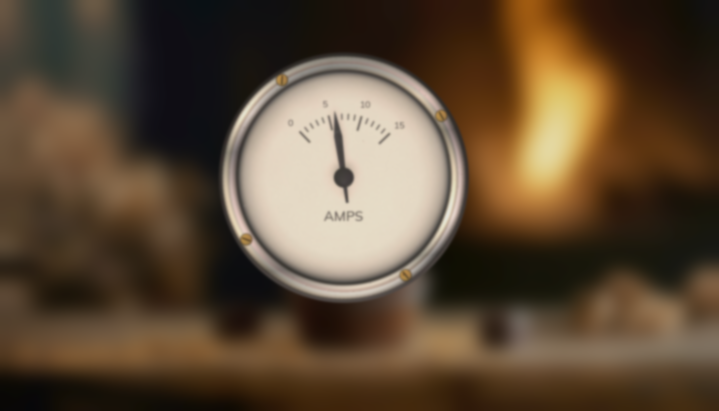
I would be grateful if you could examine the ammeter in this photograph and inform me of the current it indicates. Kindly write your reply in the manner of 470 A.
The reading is 6 A
